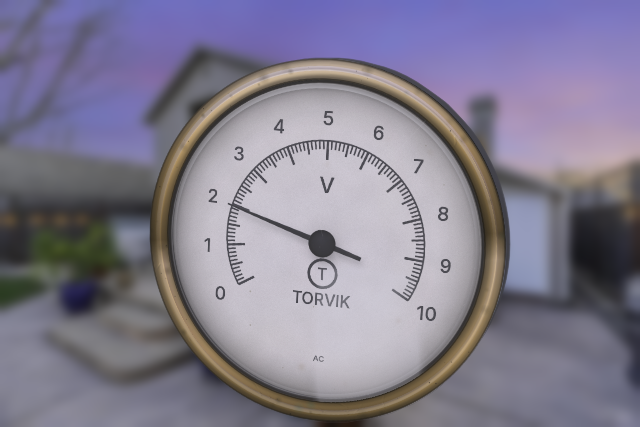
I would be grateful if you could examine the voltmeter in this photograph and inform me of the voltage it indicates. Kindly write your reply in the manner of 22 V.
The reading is 2 V
